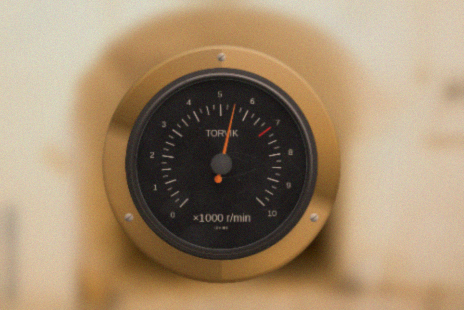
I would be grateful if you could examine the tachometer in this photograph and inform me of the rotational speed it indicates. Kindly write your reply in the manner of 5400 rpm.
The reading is 5500 rpm
